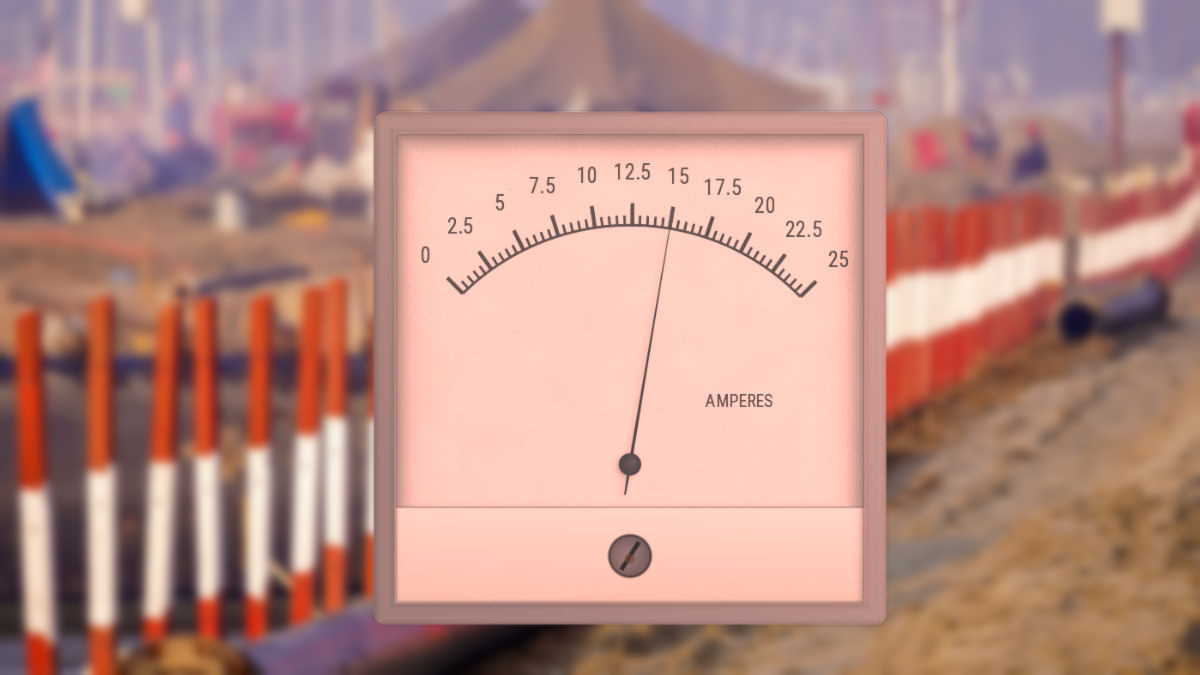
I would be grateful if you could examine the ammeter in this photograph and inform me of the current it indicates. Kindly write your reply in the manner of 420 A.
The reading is 15 A
